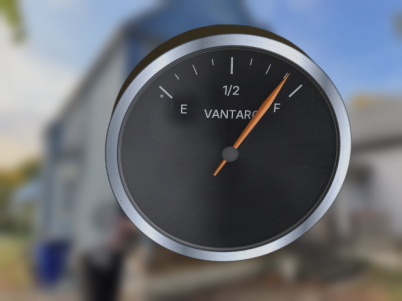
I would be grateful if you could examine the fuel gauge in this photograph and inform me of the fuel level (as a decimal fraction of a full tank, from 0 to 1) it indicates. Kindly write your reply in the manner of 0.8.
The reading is 0.875
